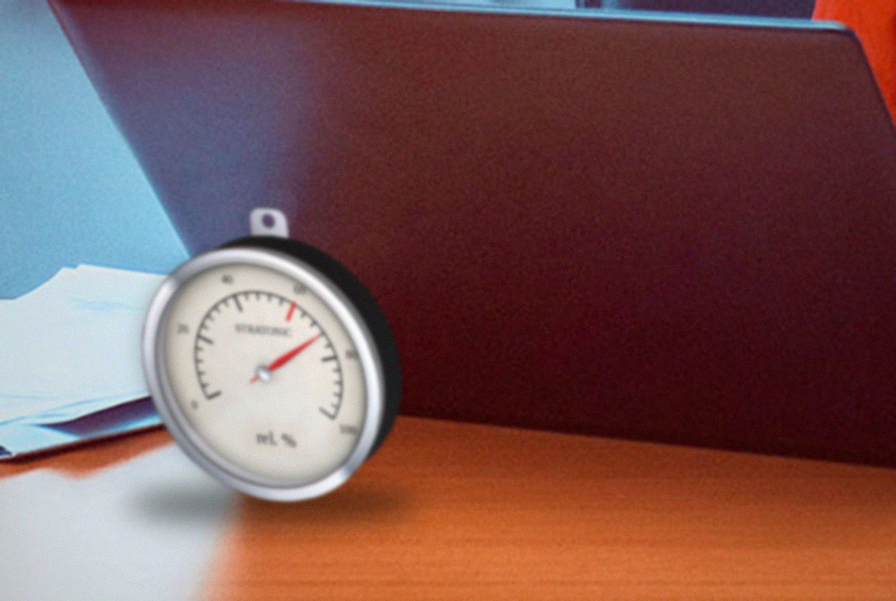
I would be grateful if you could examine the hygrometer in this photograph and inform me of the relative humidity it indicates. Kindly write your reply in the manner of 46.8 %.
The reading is 72 %
